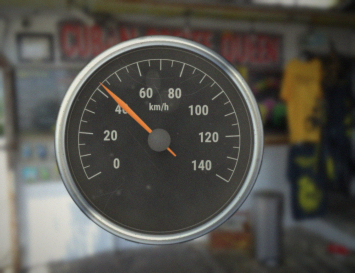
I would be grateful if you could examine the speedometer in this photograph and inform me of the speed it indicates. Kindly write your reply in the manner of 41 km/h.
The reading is 42.5 km/h
